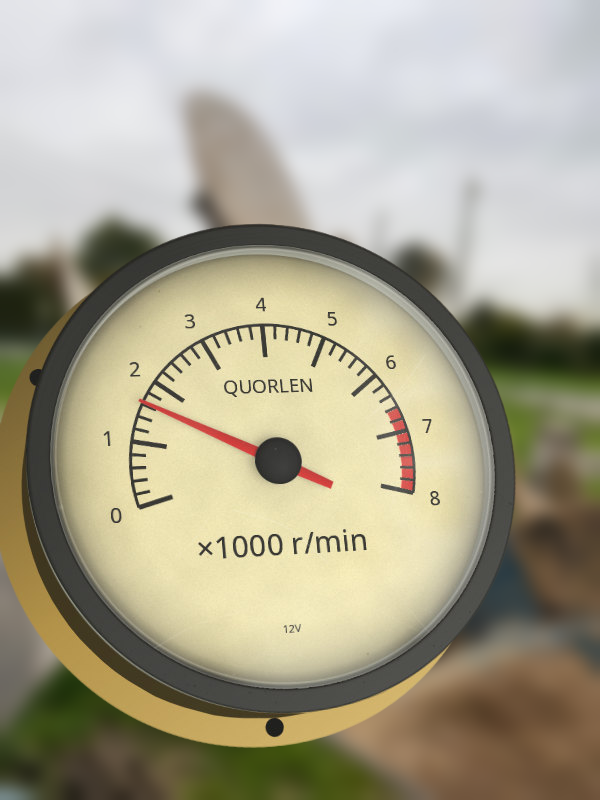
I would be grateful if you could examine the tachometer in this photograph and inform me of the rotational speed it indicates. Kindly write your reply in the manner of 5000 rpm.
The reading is 1600 rpm
